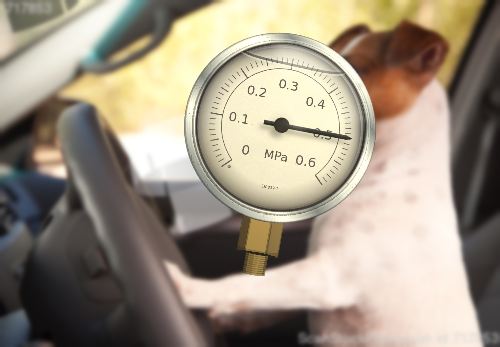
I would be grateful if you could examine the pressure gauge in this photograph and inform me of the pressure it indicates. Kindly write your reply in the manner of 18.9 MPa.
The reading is 0.5 MPa
